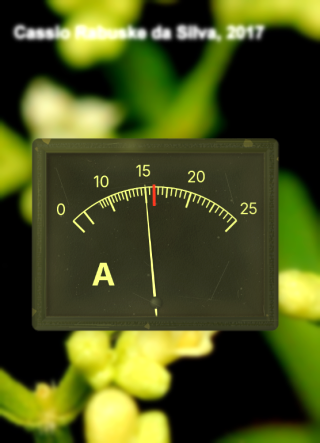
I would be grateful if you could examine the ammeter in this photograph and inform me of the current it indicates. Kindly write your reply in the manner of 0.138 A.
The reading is 15 A
